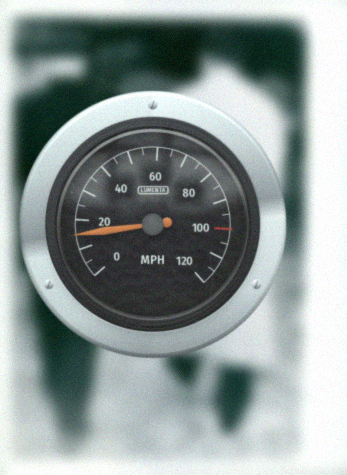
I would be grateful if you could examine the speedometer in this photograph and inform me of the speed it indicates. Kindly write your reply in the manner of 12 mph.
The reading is 15 mph
